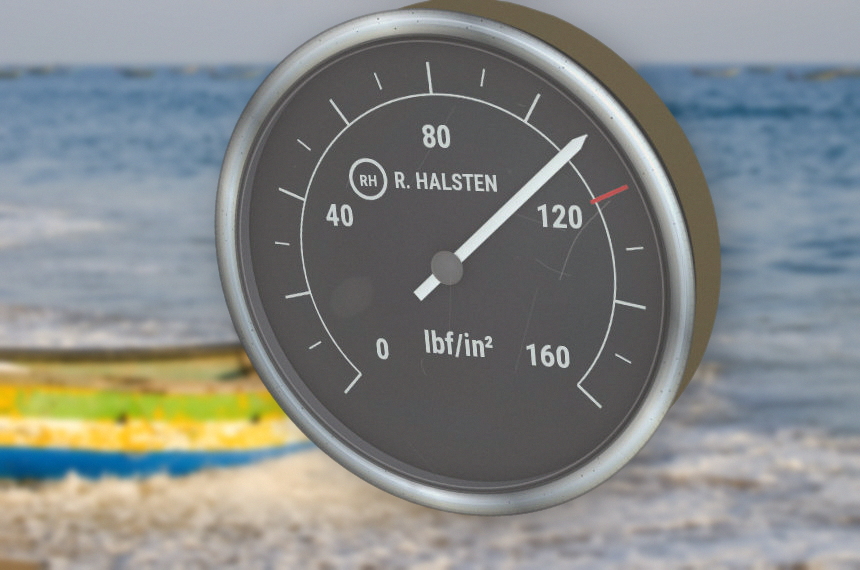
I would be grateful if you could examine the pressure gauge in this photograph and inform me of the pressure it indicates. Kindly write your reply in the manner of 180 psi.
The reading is 110 psi
